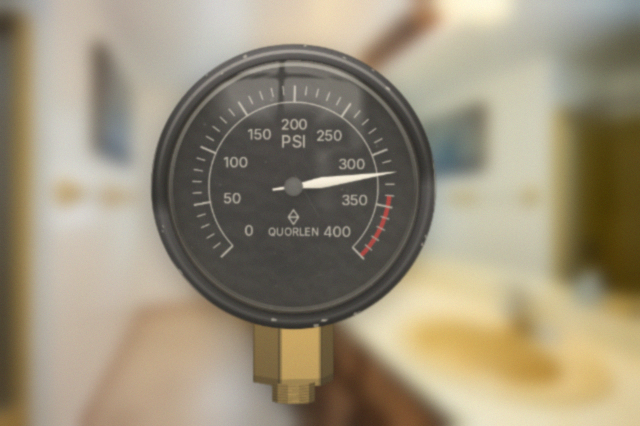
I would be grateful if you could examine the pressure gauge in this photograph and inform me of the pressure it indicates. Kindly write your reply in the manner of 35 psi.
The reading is 320 psi
